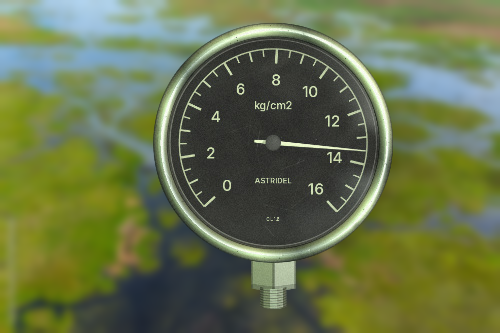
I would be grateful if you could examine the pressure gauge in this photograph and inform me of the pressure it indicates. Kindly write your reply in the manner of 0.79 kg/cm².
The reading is 13.5 kg/cm²
